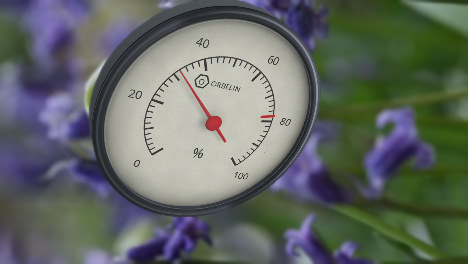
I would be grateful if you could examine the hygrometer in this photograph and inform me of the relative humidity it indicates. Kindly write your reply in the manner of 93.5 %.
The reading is 32 %
